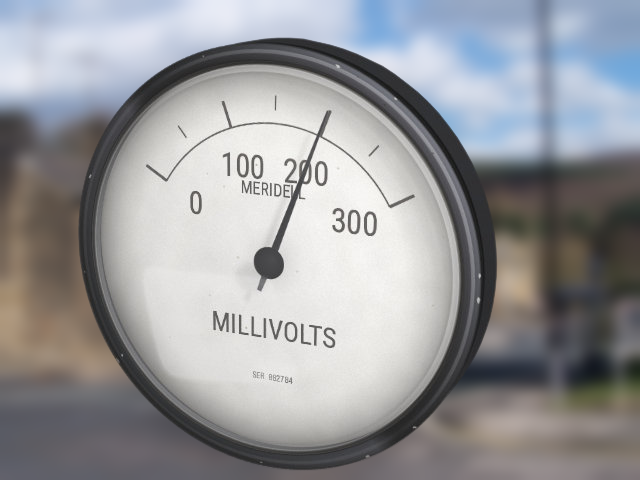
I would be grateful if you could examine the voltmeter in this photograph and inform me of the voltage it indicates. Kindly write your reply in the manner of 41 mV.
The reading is 200 mV
